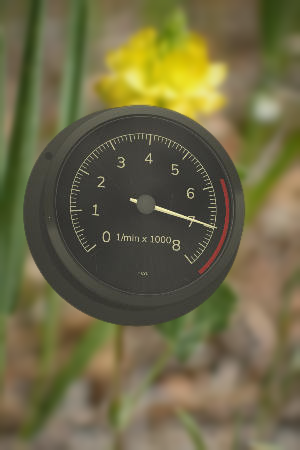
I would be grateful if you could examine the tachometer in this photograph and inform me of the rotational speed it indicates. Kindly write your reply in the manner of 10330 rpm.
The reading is 7000 rpm
